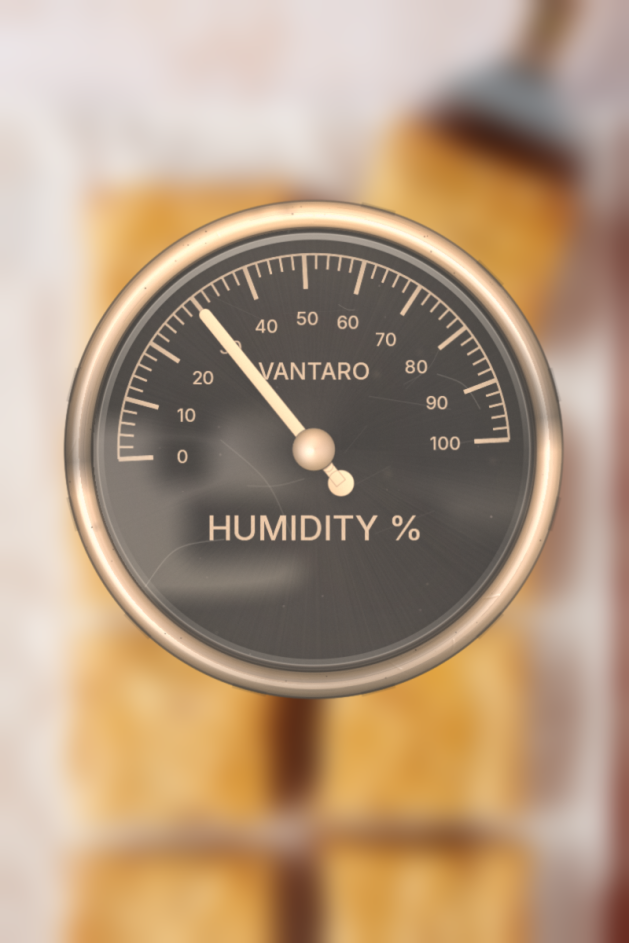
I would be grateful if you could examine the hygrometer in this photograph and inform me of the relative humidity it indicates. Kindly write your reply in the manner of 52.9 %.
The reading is 30 %
